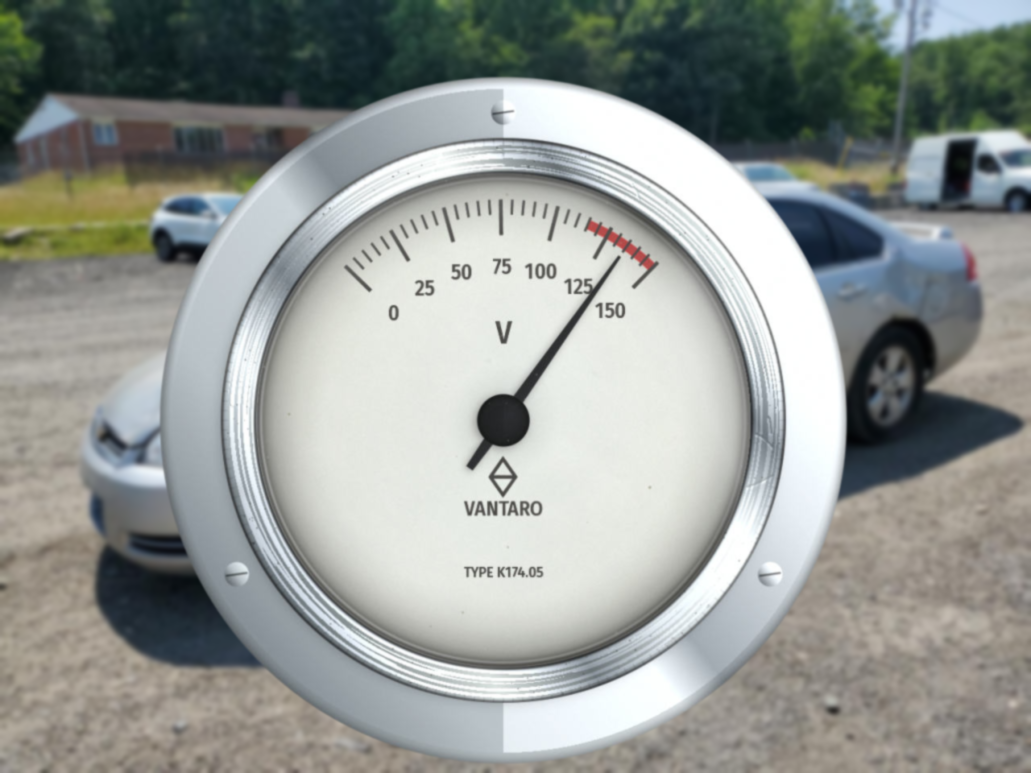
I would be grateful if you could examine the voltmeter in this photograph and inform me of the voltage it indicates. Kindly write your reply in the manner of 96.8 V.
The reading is 135 V
